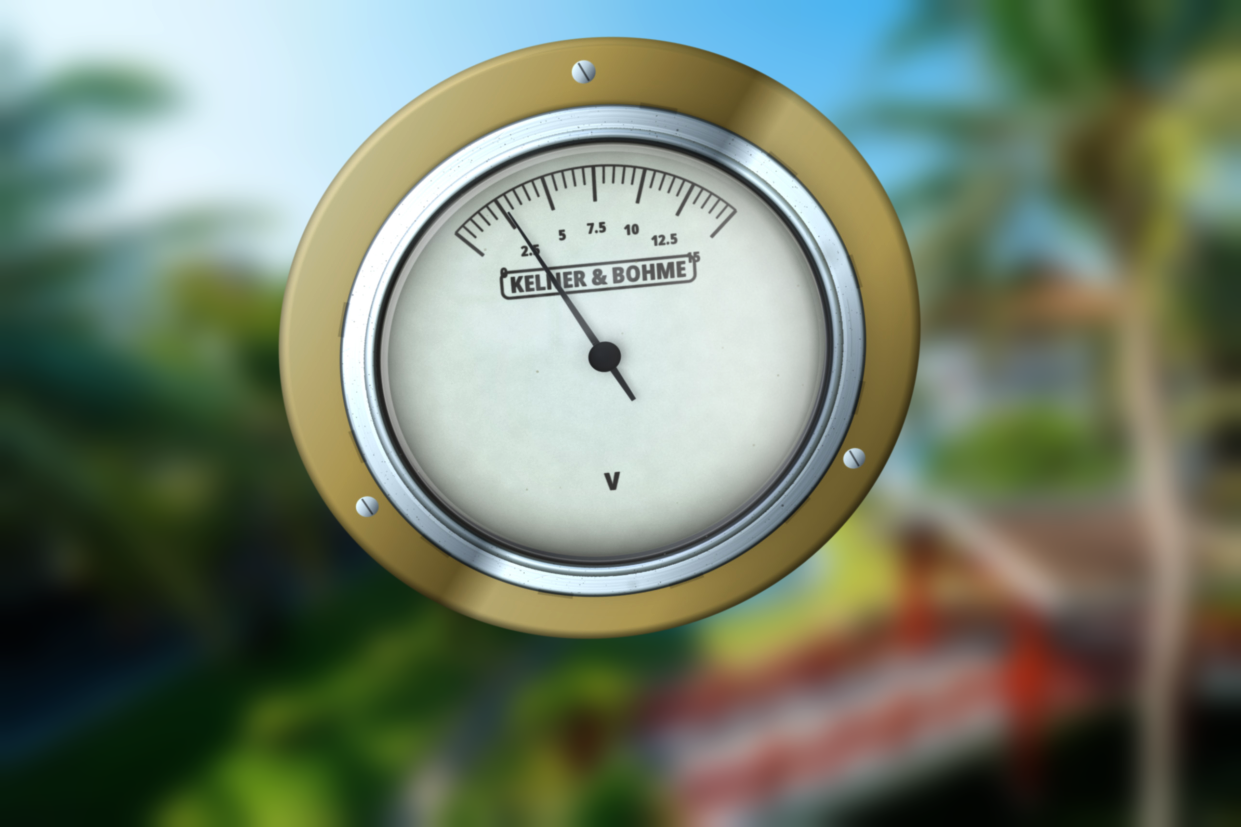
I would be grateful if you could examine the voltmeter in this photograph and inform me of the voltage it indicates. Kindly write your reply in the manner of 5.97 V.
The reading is 2.75 V
